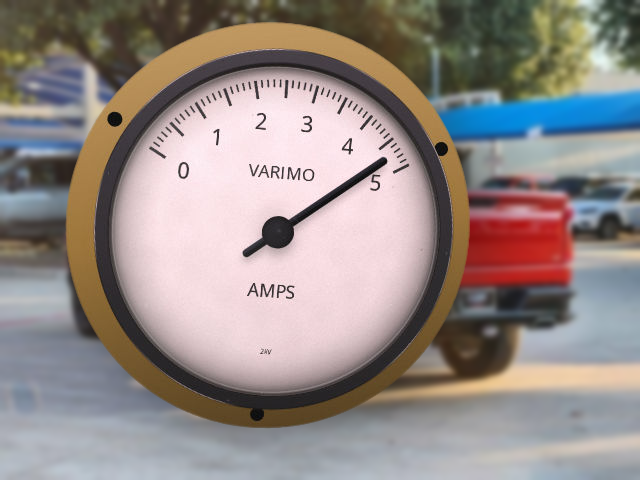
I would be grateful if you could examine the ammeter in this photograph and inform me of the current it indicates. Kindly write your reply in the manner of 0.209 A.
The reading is 4.7 A
